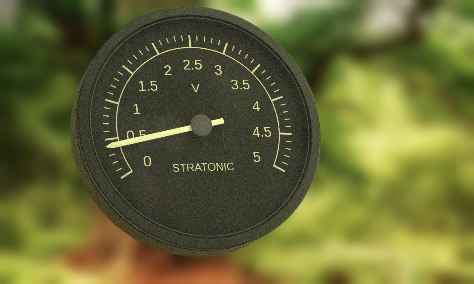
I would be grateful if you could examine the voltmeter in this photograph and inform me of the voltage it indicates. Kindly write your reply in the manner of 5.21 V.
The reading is 0.4 V
